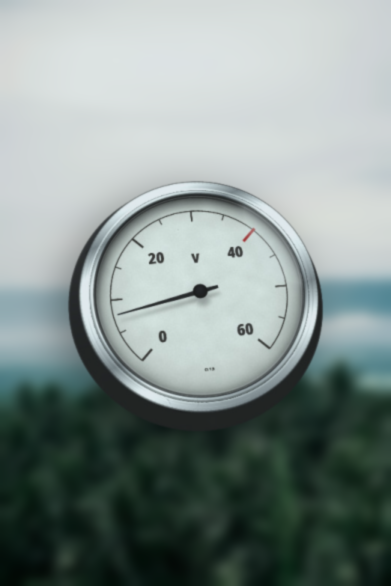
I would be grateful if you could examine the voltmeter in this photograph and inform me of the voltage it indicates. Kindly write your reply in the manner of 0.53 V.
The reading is 7.5 V
